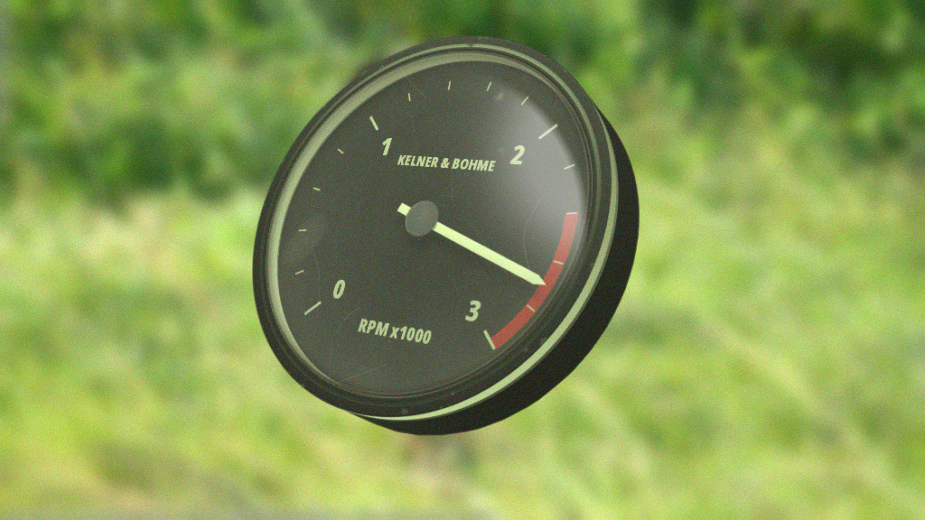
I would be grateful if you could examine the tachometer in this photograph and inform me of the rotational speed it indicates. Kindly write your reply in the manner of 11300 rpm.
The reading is 2700 rpm
